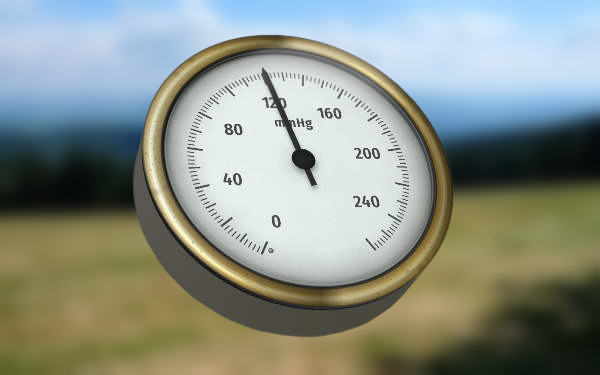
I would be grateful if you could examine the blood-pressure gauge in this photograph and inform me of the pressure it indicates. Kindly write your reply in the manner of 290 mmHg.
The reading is 120 mmHg
